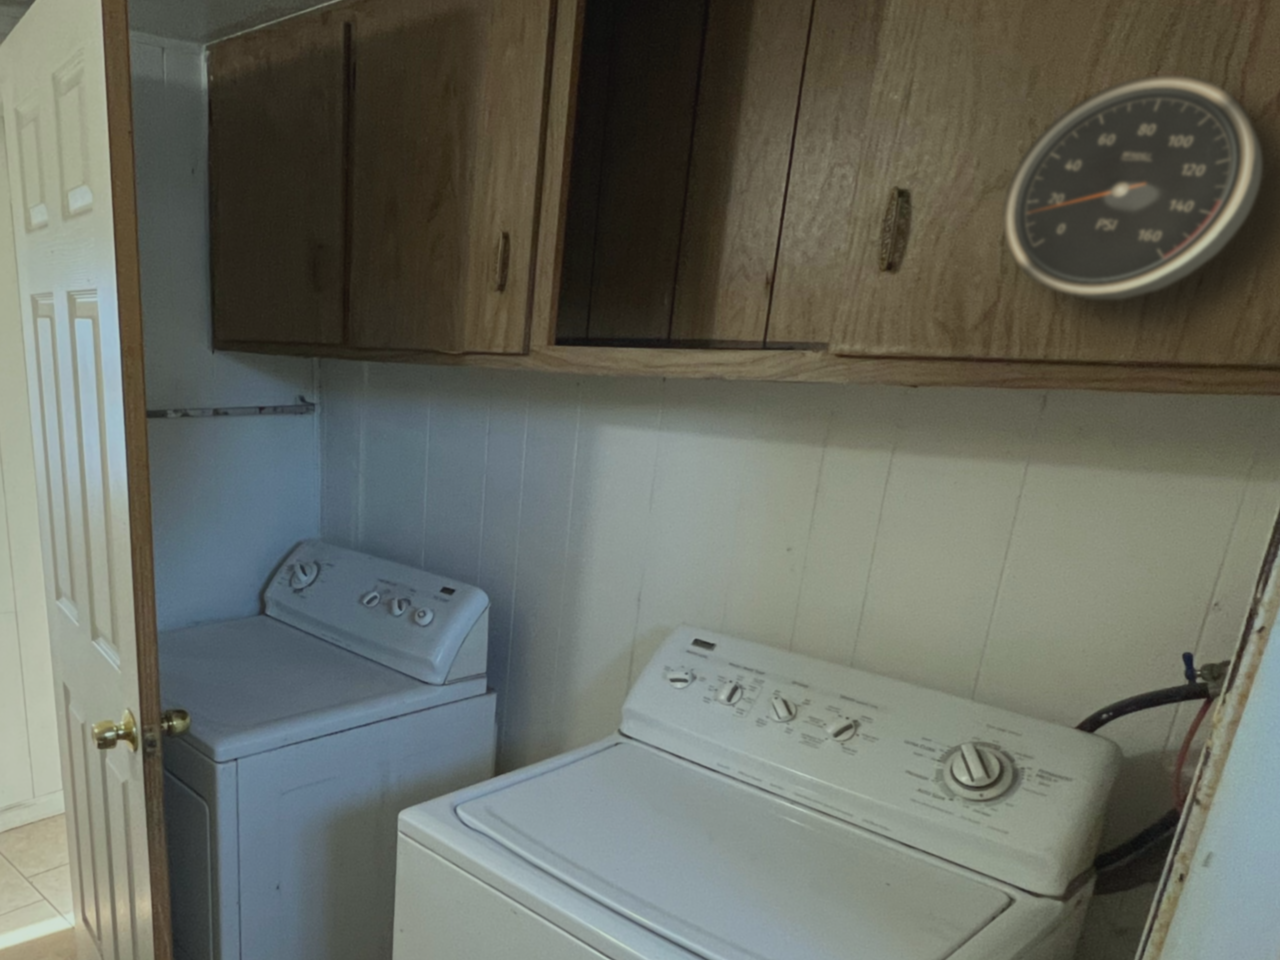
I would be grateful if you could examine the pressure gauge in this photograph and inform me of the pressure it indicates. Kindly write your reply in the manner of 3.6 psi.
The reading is 15 psi
